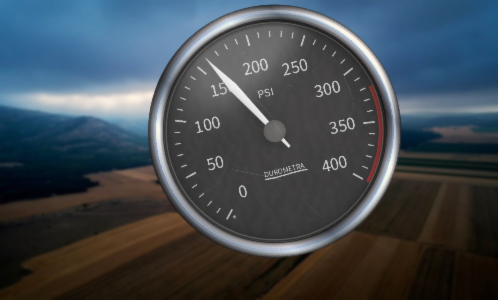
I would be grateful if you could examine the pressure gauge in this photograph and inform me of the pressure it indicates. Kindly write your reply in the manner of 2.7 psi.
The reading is 160 psi
